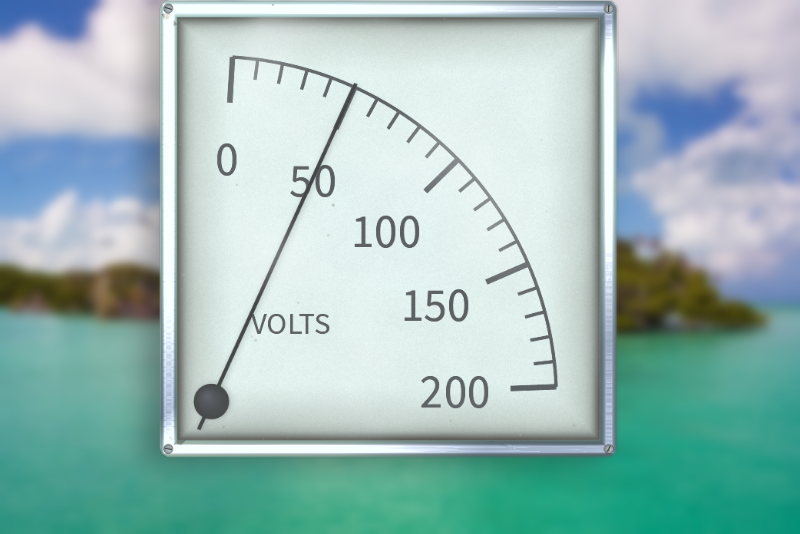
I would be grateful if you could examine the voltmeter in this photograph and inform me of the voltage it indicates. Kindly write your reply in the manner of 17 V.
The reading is 50 V
